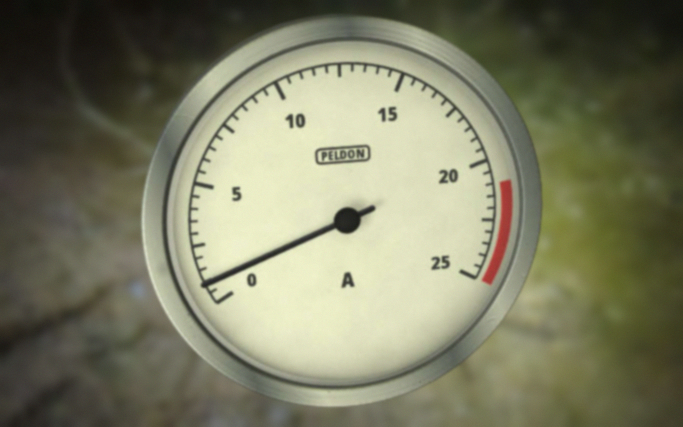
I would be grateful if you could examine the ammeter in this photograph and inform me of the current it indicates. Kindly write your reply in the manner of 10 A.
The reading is 1 A
